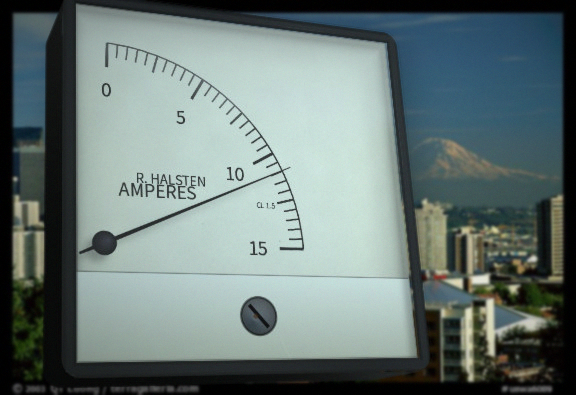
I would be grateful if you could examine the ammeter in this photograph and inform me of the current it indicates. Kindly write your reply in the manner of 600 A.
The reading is 11 A
